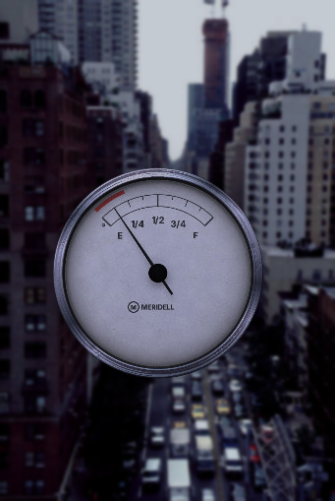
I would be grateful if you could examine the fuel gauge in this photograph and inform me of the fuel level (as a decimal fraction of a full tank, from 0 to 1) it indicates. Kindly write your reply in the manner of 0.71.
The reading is 0.125
